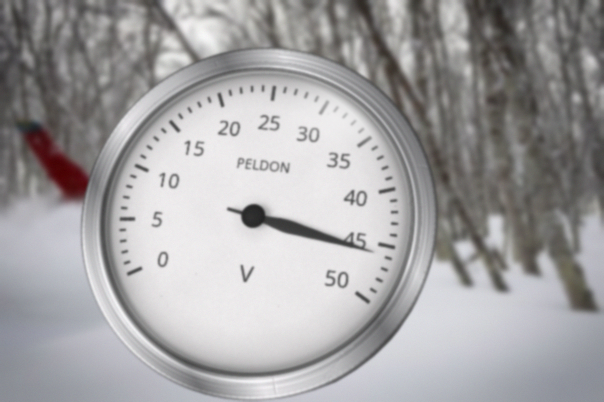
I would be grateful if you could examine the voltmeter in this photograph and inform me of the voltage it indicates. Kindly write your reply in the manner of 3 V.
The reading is 46 V
